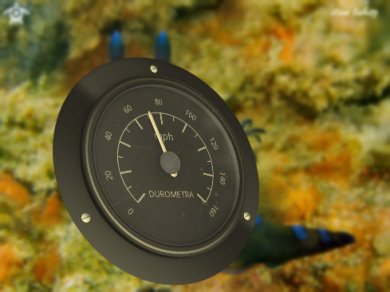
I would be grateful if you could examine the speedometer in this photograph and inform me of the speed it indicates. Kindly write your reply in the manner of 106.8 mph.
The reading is 70 mph
